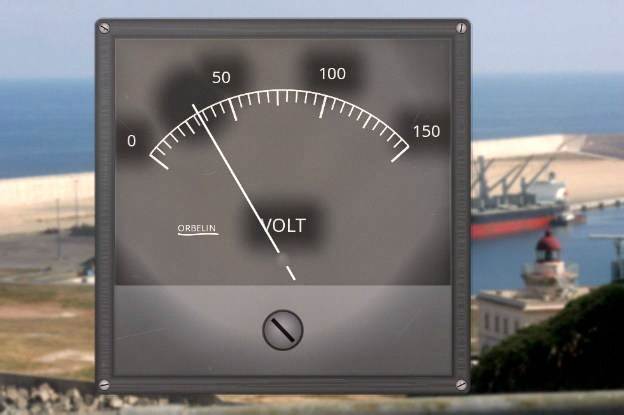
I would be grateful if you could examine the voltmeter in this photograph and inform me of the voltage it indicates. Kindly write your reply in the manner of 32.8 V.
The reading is 32.5 V
